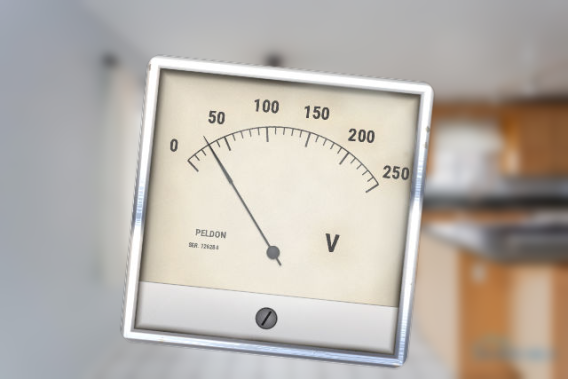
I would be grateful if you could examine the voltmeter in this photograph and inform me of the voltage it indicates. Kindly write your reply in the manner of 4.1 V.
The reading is 30 V
